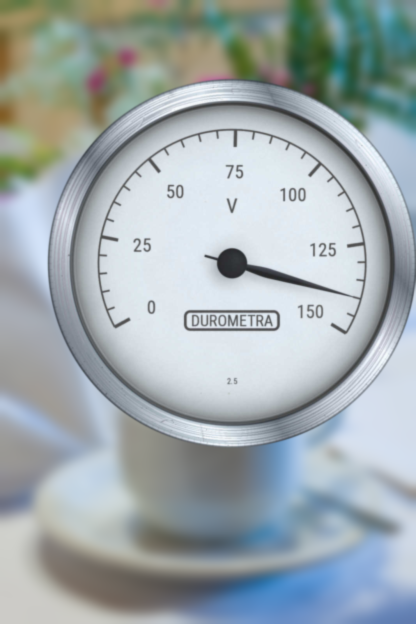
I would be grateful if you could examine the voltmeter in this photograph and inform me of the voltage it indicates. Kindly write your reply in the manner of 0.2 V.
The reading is 140 V
